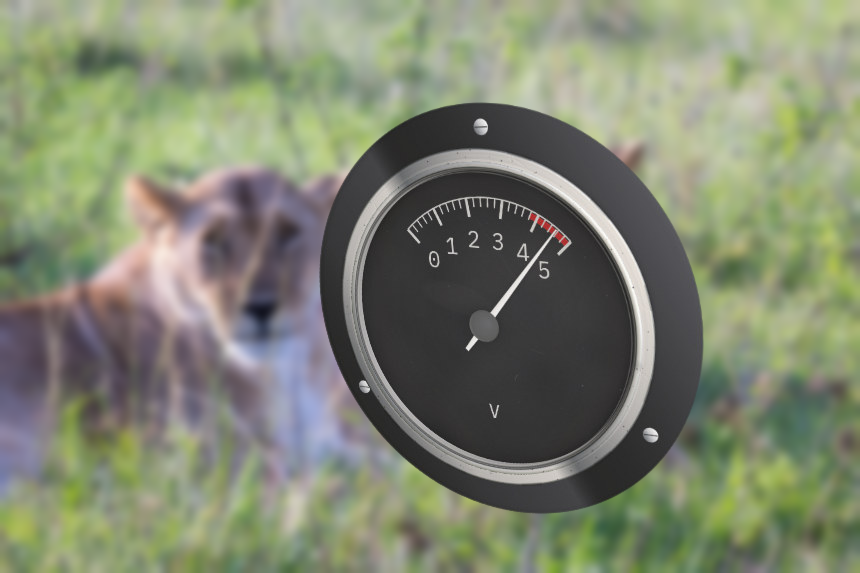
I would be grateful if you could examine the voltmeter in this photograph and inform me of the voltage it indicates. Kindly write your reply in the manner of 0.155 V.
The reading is 4.6 V
